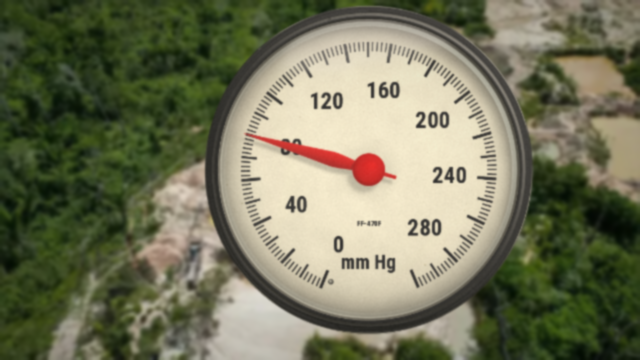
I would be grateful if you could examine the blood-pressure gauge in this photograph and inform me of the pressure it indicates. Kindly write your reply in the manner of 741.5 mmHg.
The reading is 80 mmHg
